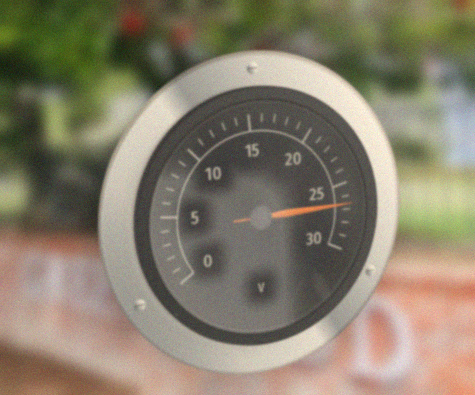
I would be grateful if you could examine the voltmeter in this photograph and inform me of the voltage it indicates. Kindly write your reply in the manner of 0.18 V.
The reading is 26.5 V
